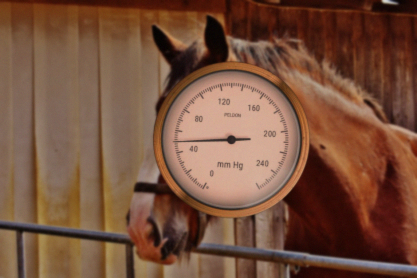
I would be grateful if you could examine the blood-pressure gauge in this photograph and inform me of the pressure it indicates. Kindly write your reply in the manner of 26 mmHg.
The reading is 50 mmHg
